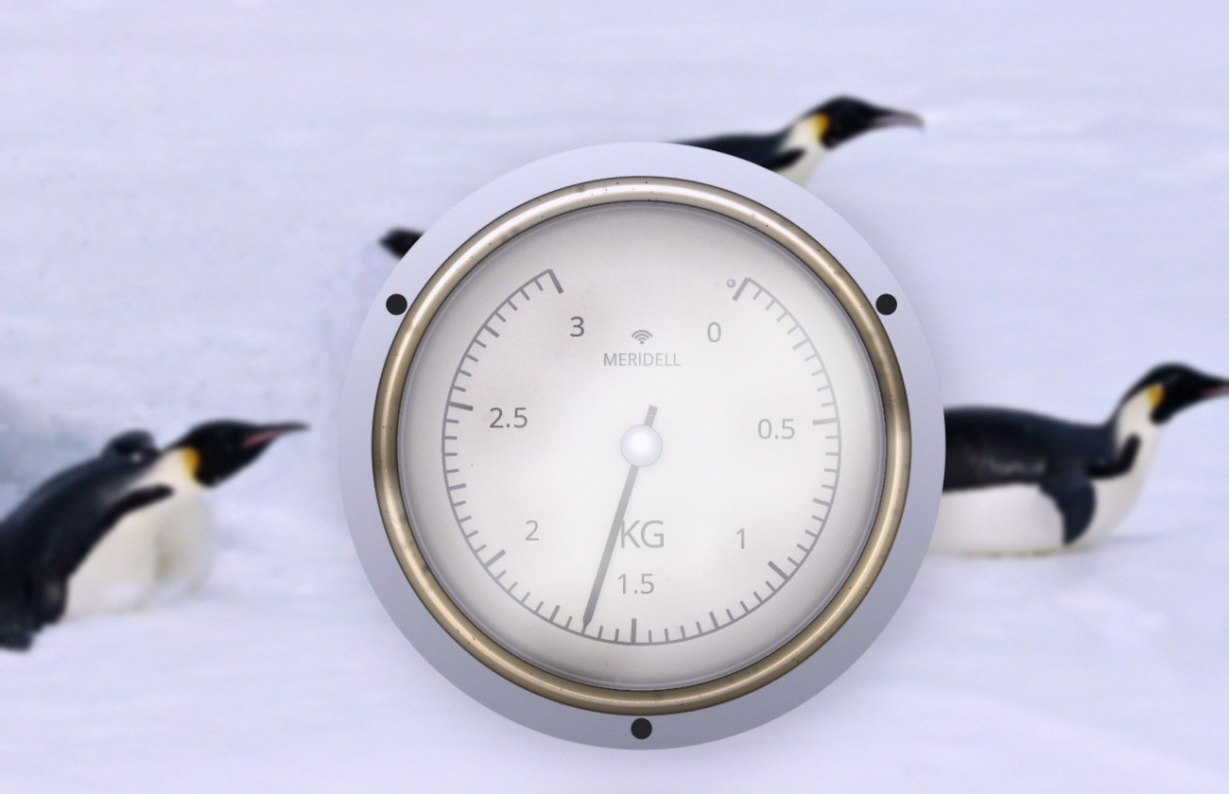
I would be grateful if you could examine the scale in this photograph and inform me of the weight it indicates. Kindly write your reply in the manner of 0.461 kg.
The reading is 1.65 kg
